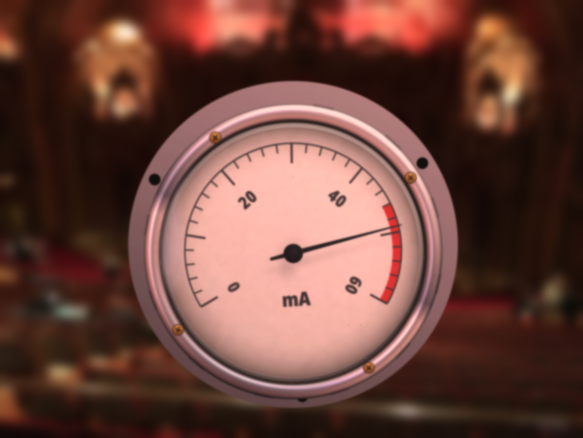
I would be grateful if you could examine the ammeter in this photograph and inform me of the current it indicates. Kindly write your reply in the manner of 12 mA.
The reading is 49 mA
